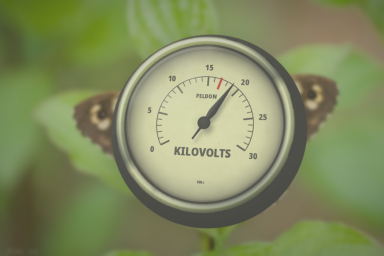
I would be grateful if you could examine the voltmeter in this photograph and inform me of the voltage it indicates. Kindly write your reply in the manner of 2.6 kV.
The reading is 19 kV
